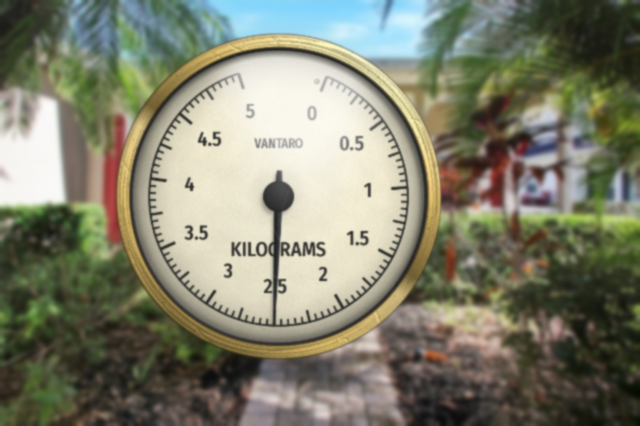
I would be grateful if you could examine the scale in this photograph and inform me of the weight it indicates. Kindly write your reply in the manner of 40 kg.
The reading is 2.5 kg
